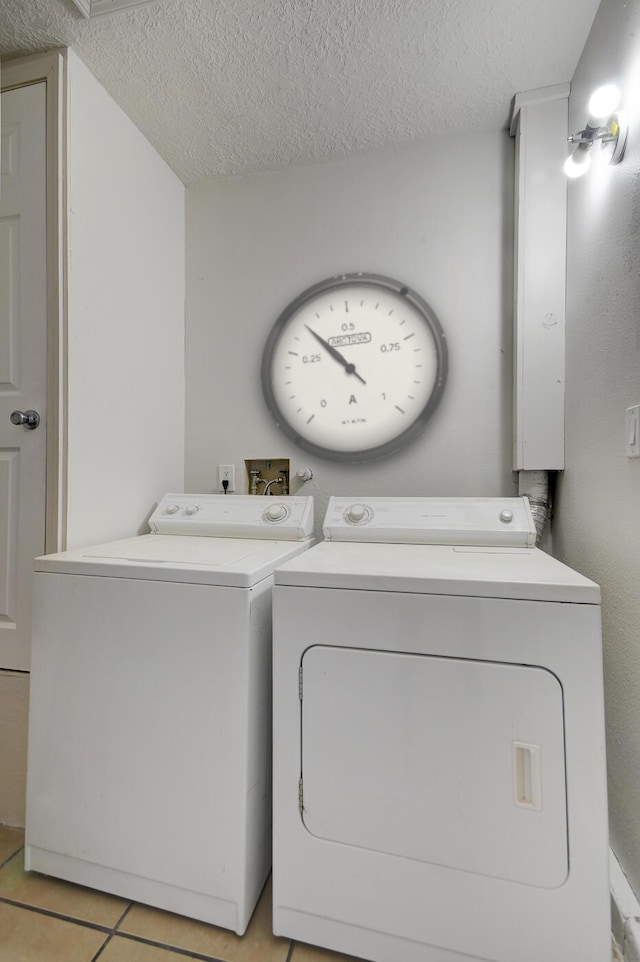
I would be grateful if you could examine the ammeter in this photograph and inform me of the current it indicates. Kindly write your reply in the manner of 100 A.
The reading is 0.35 A
